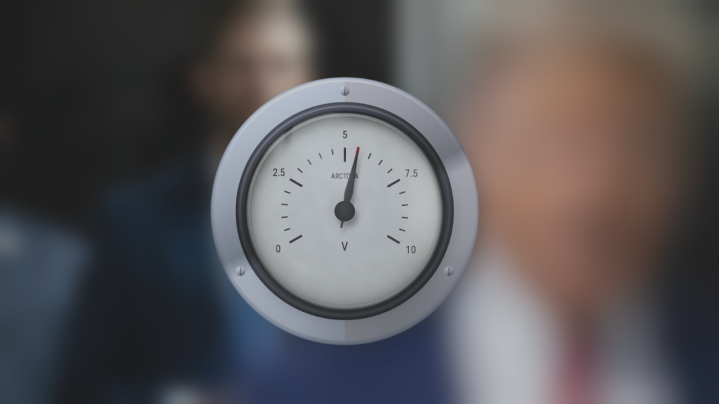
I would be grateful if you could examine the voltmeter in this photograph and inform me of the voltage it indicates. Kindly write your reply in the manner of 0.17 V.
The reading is 5.5 V
